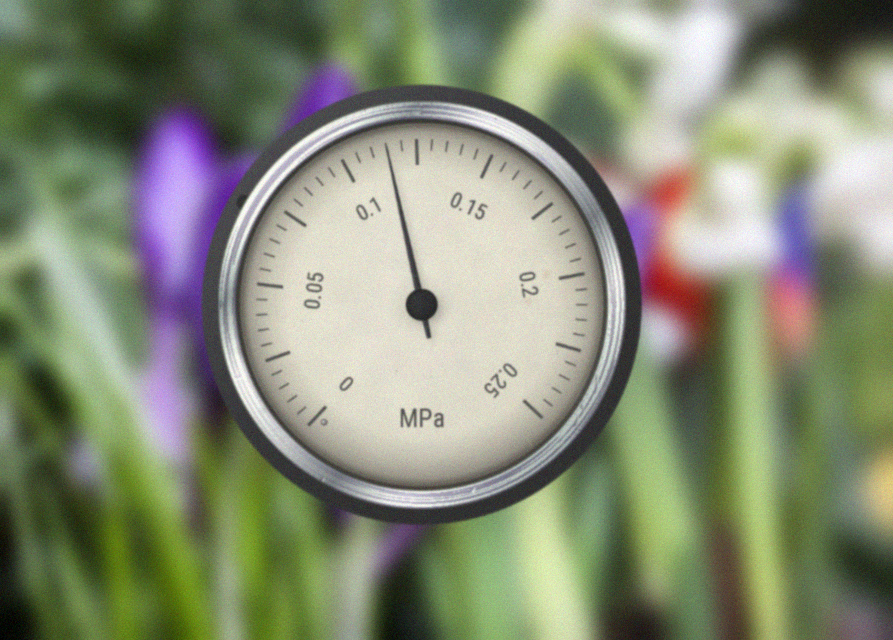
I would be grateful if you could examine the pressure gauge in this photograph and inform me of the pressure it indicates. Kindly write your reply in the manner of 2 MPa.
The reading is 0.115 MPa
